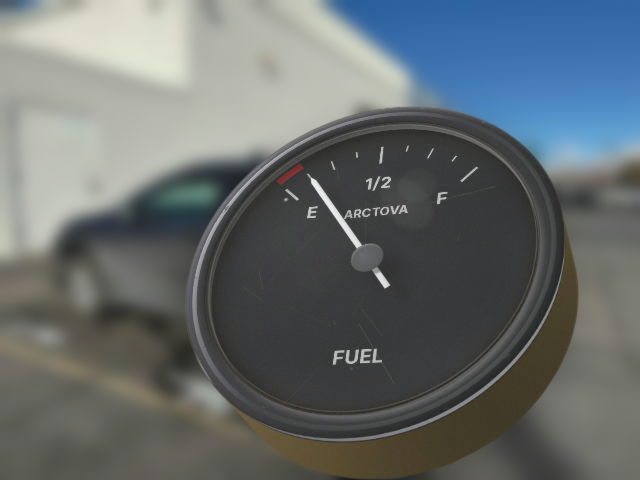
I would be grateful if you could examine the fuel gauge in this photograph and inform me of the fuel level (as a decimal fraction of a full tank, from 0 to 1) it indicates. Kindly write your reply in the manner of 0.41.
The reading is 0.125
